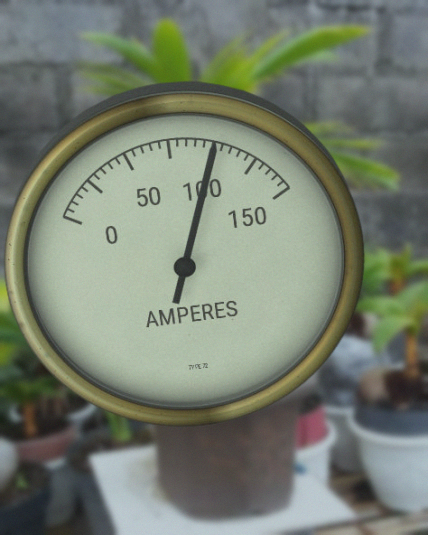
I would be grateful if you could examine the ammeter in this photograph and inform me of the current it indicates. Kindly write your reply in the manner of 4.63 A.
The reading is 100 A
